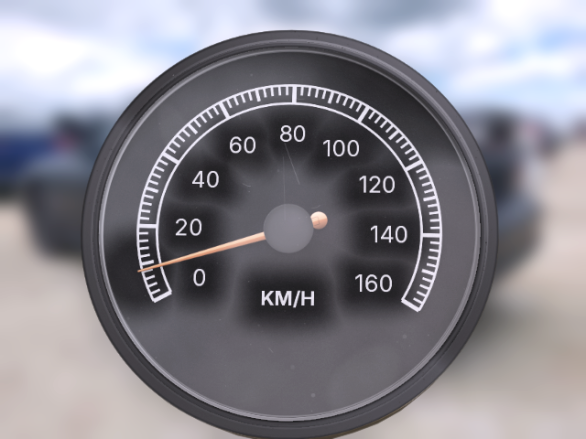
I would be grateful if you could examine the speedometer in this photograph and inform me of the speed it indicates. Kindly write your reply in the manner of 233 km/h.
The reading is 8 km/h
